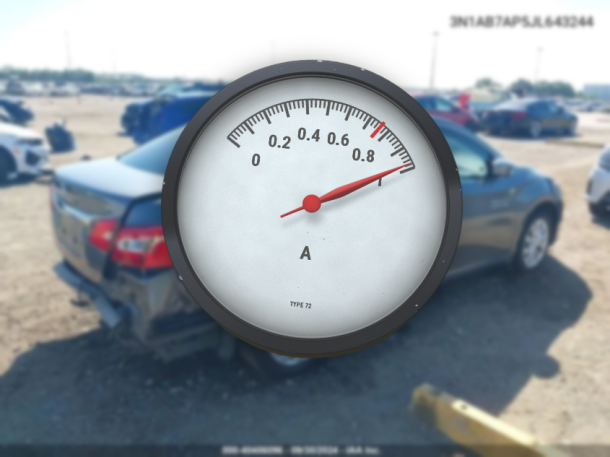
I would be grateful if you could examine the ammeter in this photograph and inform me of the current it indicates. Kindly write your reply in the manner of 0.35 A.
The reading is 0.98 A
